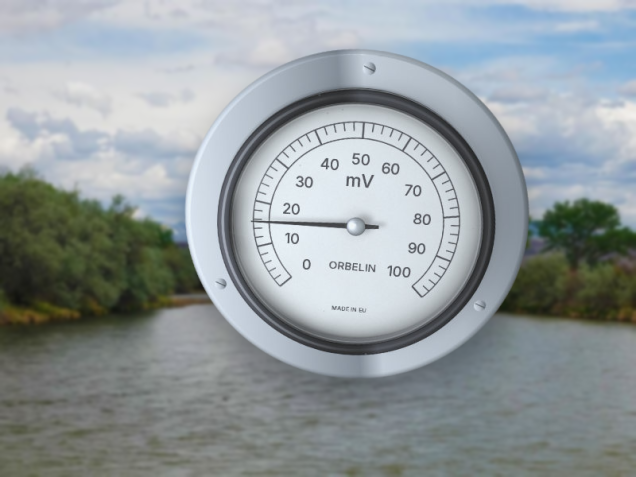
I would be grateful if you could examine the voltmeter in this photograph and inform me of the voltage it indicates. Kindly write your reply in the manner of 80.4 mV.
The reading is 16 mV
